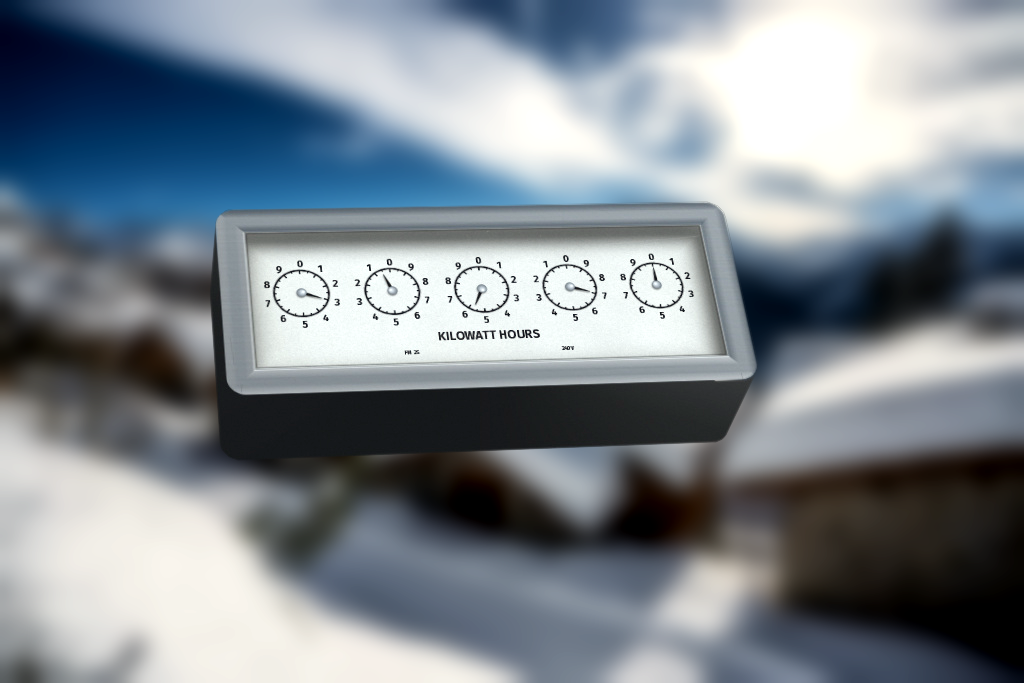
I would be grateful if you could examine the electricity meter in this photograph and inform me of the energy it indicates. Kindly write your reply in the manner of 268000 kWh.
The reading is 30570 kWh
